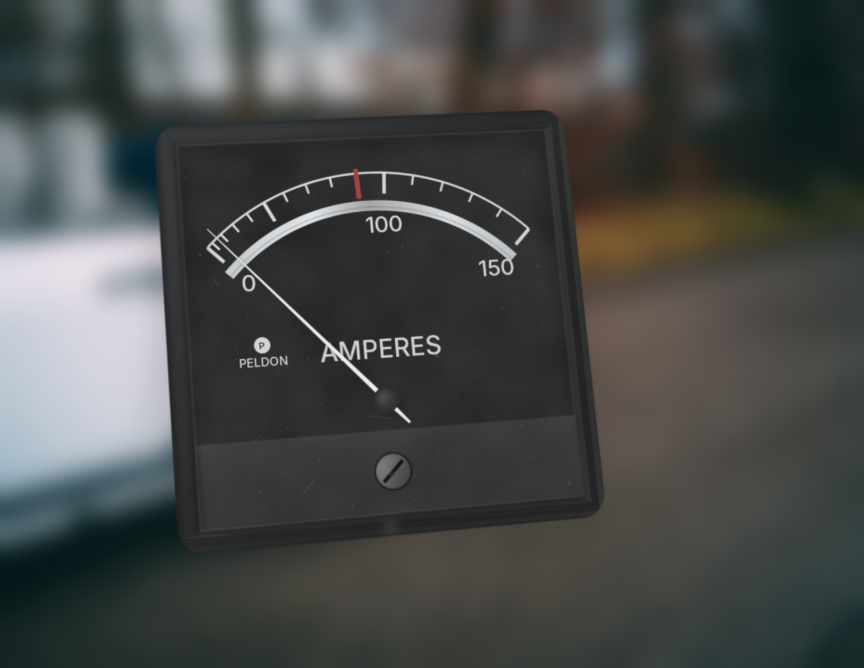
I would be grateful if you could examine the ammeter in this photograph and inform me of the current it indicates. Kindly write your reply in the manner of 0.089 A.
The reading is 15 A
